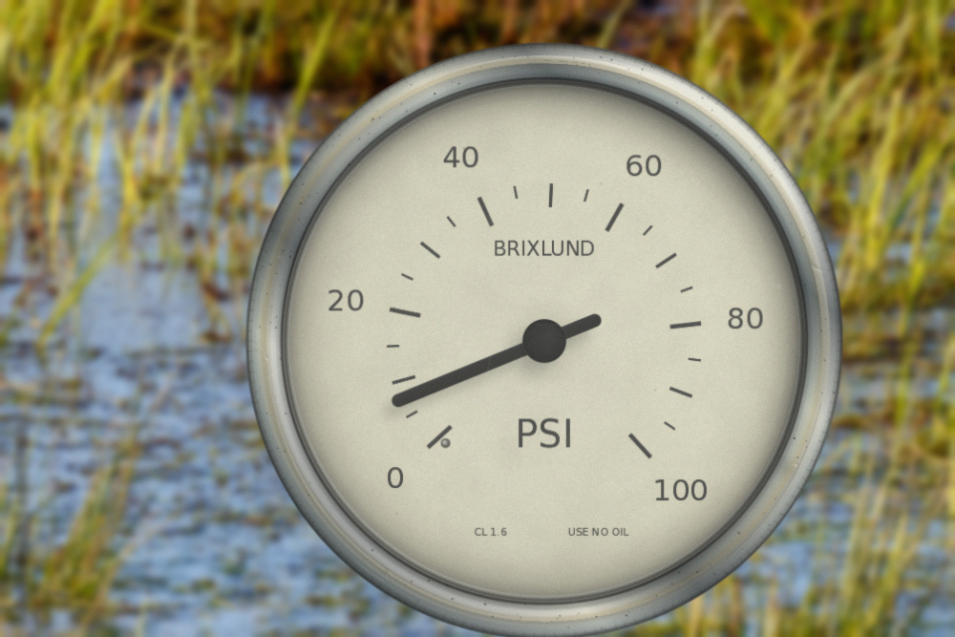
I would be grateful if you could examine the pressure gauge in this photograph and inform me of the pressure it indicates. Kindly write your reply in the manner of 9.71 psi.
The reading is 7.5 psi
